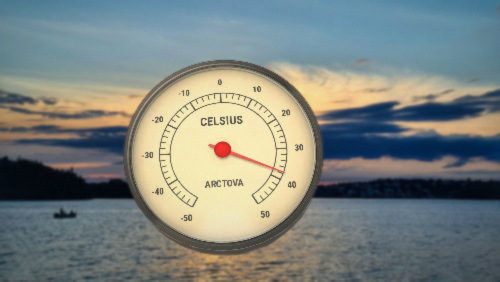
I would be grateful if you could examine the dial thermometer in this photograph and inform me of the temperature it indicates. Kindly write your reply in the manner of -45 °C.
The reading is 38 °C
